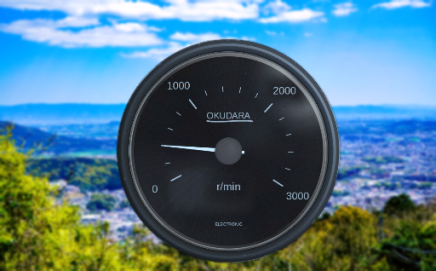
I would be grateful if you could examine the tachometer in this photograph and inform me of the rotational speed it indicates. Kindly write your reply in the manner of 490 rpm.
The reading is 400 rpm
